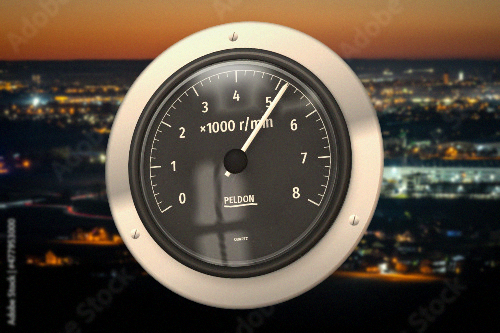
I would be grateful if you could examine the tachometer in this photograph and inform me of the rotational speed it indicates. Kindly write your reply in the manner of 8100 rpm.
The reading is 5200 rpm
